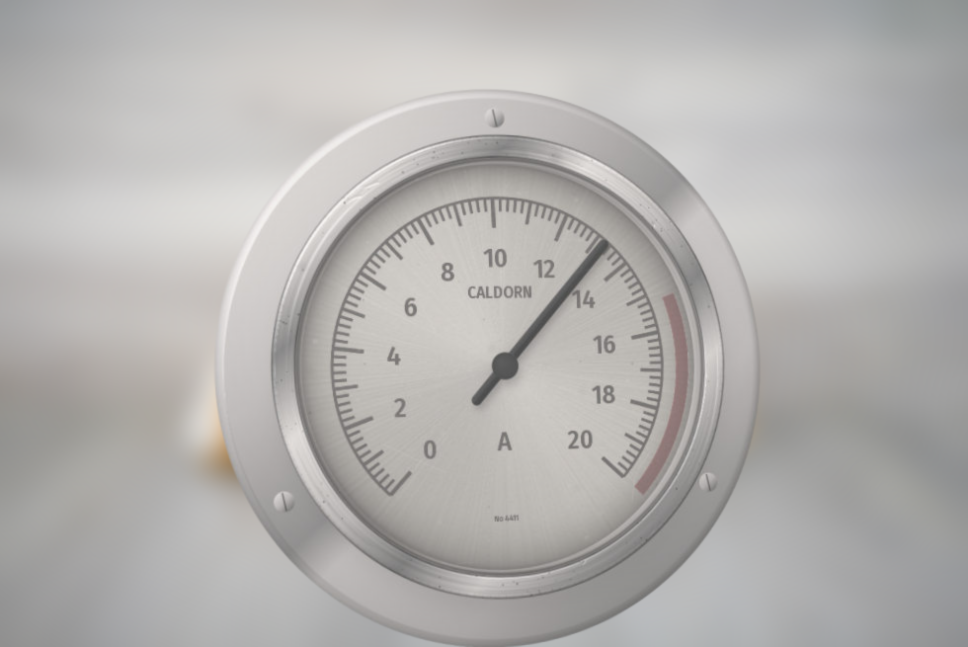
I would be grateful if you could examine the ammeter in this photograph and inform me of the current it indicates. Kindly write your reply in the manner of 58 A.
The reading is 13.2 A
